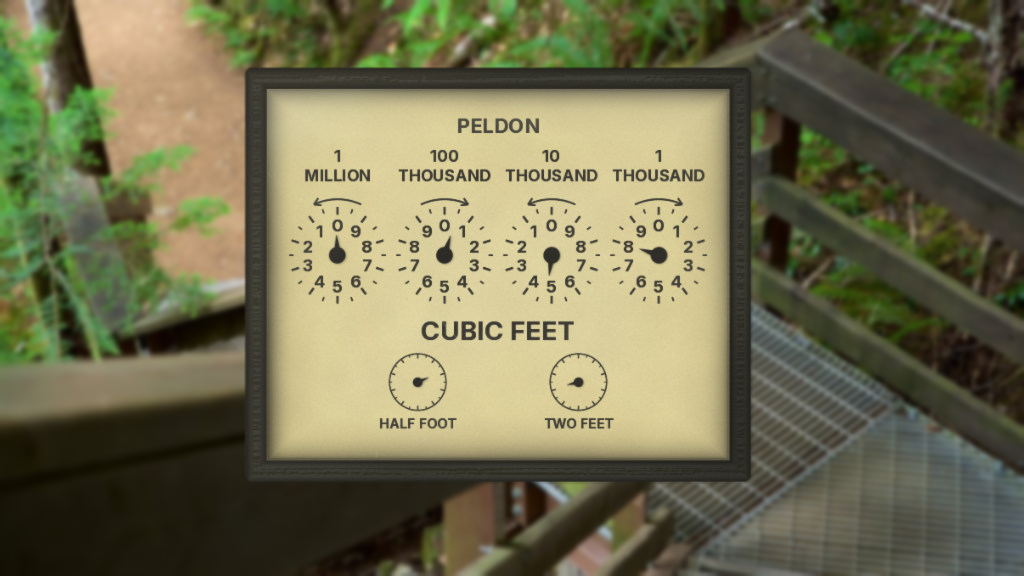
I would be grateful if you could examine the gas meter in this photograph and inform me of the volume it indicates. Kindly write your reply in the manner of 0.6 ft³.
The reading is 4800 ft³
